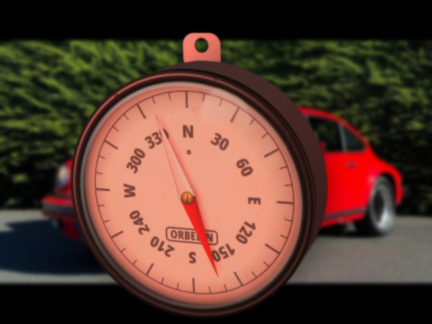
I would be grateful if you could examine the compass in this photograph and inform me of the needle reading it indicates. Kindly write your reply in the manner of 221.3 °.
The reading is 160 °
